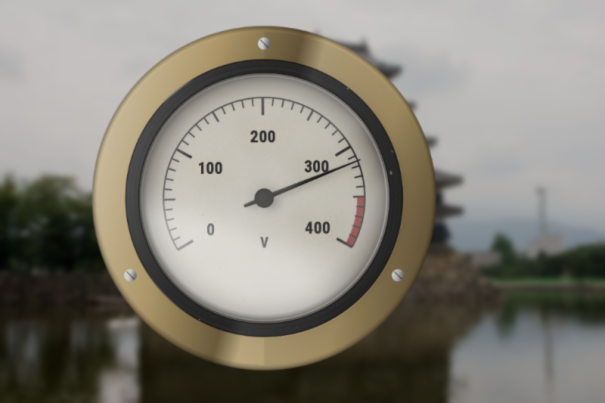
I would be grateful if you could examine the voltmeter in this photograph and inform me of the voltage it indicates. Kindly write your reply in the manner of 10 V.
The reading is 315 V
